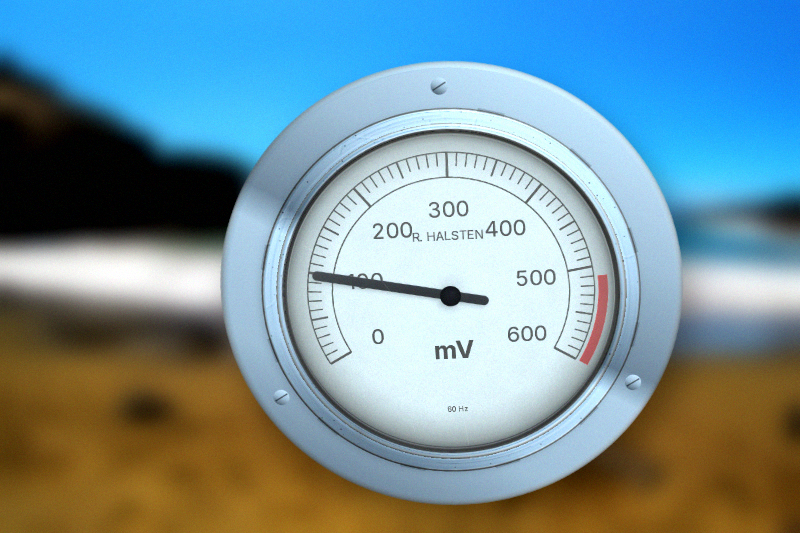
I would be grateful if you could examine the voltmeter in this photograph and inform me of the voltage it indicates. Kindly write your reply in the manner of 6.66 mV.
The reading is 100 mV
